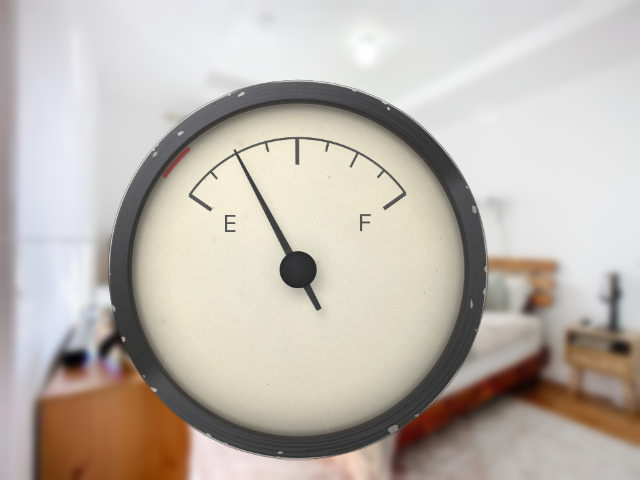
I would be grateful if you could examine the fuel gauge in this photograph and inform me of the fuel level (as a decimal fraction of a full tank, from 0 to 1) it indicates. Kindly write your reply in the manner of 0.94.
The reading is 0.25
